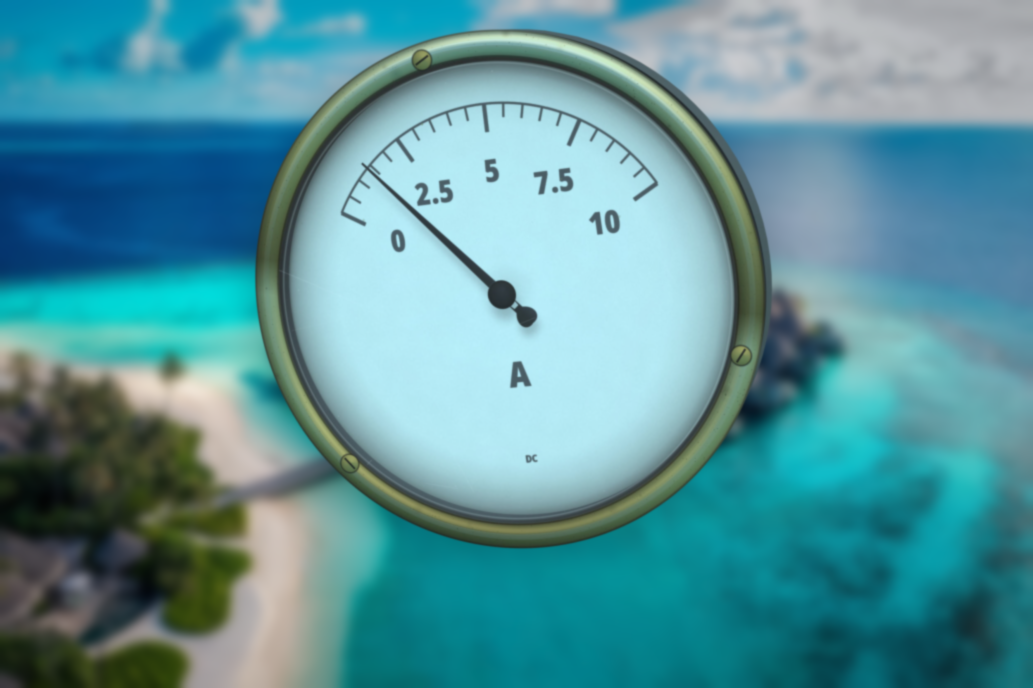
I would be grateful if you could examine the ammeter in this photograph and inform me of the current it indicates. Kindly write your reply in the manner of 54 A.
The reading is 1.5 A
